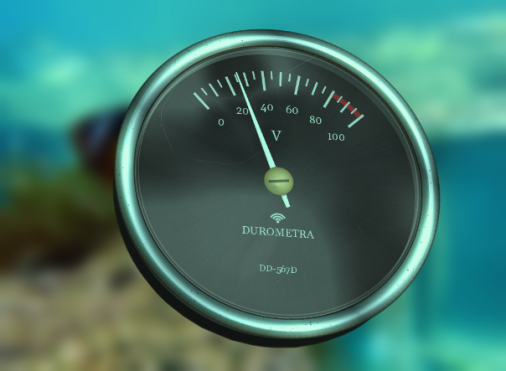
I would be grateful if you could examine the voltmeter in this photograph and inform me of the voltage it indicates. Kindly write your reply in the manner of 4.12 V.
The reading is 25 V
